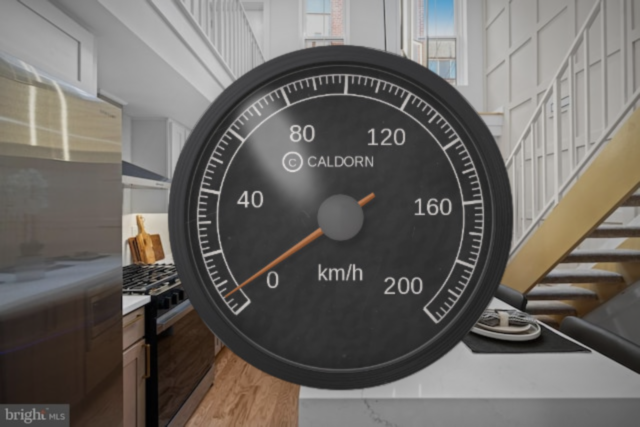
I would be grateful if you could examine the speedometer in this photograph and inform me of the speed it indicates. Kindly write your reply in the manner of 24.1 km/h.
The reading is 6 km/h
